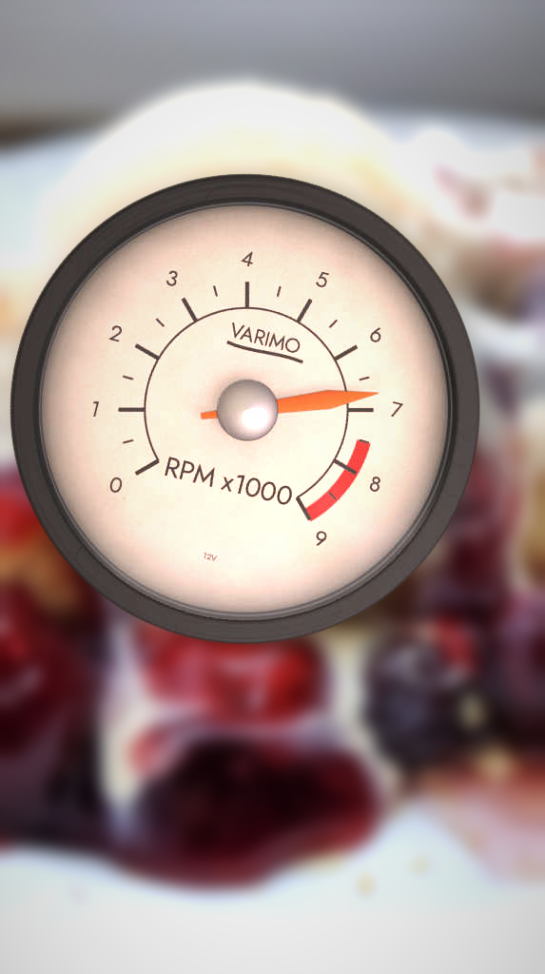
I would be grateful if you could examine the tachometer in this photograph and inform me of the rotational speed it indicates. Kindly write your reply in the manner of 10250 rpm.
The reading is 6750 rpm
